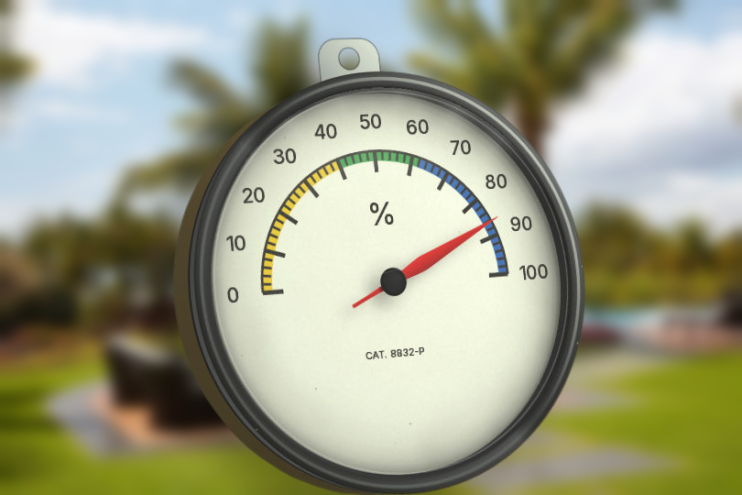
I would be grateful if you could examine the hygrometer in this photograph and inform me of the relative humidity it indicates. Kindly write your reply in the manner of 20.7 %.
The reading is 86 %
